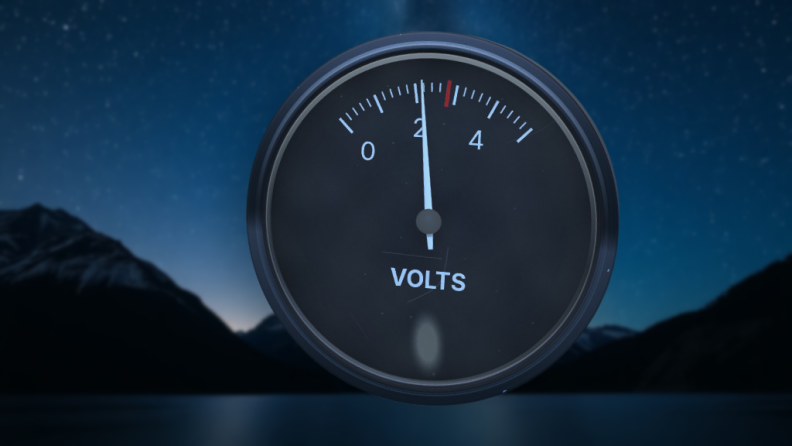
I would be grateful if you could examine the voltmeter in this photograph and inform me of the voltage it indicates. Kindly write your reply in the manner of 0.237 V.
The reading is 2.2 V
